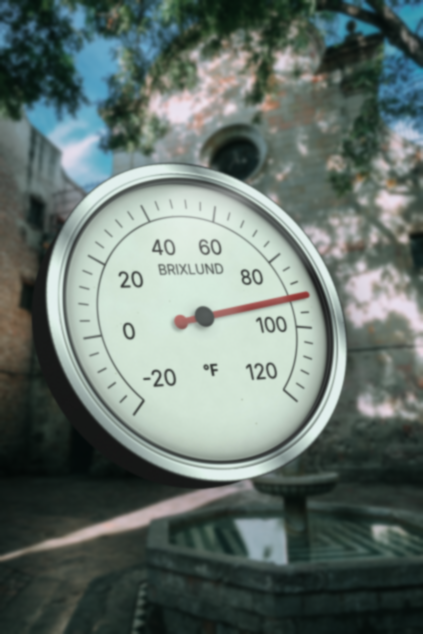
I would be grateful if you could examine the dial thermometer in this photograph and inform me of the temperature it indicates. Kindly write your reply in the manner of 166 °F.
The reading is 92 °F
